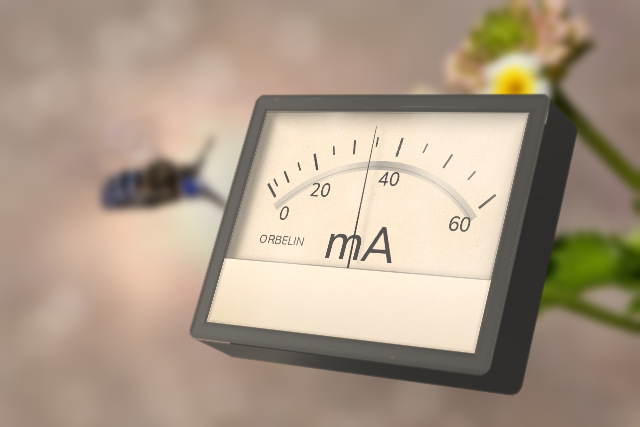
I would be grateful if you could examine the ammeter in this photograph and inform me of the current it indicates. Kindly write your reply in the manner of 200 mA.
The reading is 35 mA
